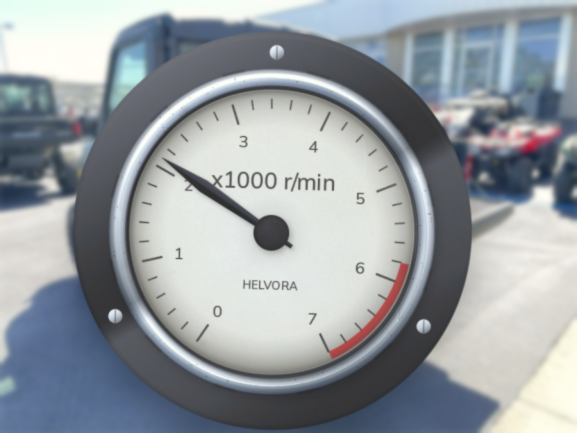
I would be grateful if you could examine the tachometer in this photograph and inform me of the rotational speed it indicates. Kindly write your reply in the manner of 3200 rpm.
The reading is 2100 rpm
